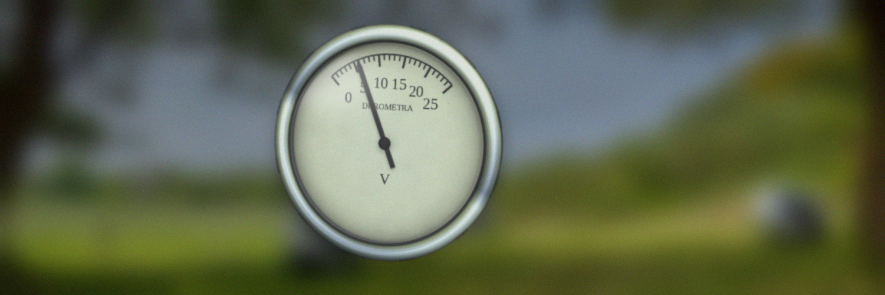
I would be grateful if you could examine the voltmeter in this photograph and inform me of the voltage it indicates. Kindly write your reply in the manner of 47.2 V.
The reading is 6 V
